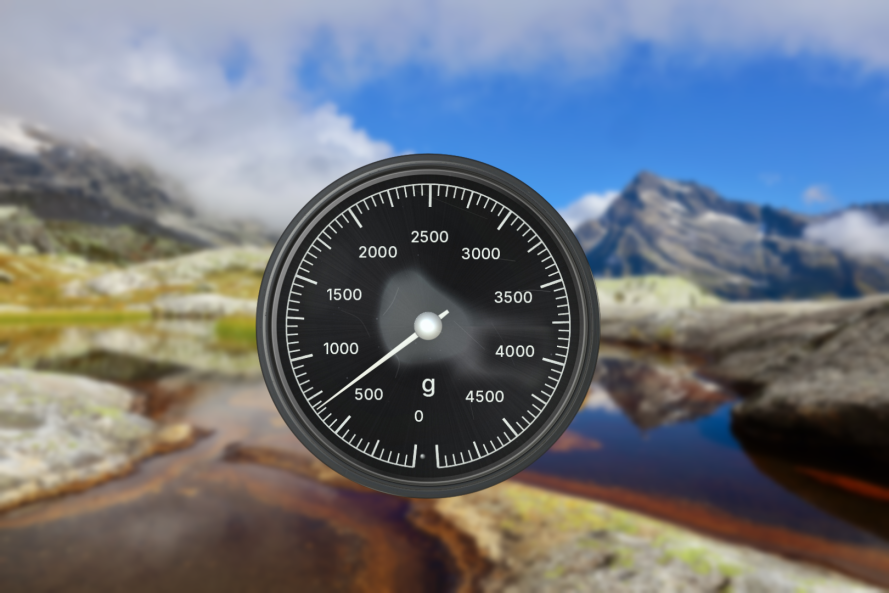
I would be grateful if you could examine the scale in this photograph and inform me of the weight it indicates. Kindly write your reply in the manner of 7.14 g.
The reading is 675 g
